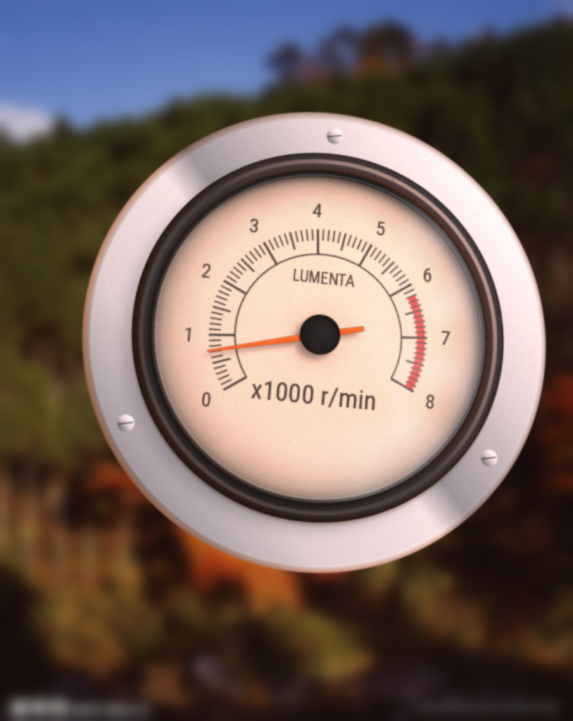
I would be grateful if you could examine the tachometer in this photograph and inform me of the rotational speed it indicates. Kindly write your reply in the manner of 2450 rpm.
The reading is 700 rpm
